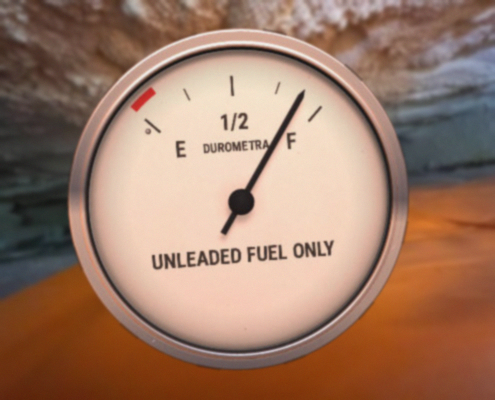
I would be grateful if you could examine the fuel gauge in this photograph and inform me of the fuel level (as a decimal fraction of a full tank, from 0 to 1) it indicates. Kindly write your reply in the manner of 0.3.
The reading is 0.875
